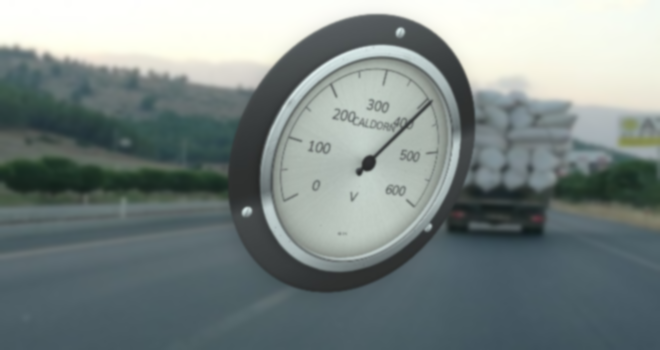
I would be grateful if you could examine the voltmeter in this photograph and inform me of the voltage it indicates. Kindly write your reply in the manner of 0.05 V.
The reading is 400 V
